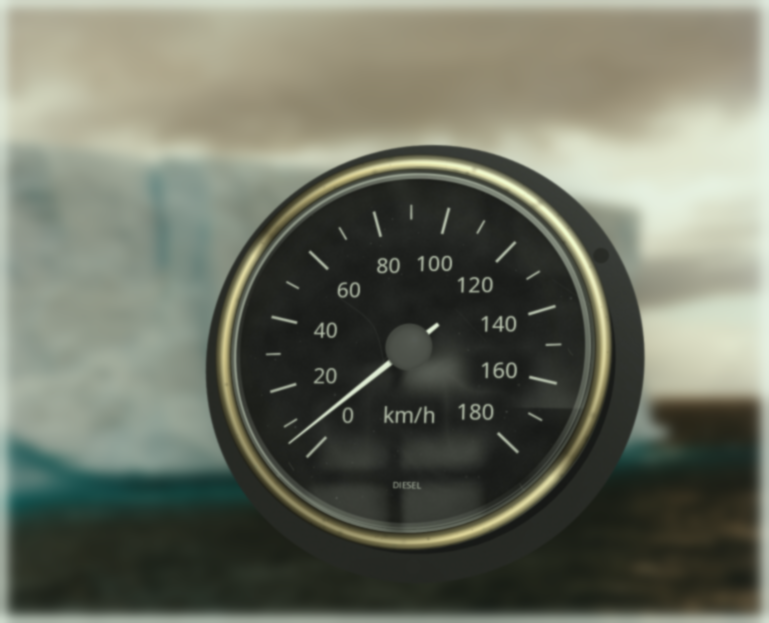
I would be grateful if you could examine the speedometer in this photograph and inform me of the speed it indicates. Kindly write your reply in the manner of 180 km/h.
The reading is 5 km/h
